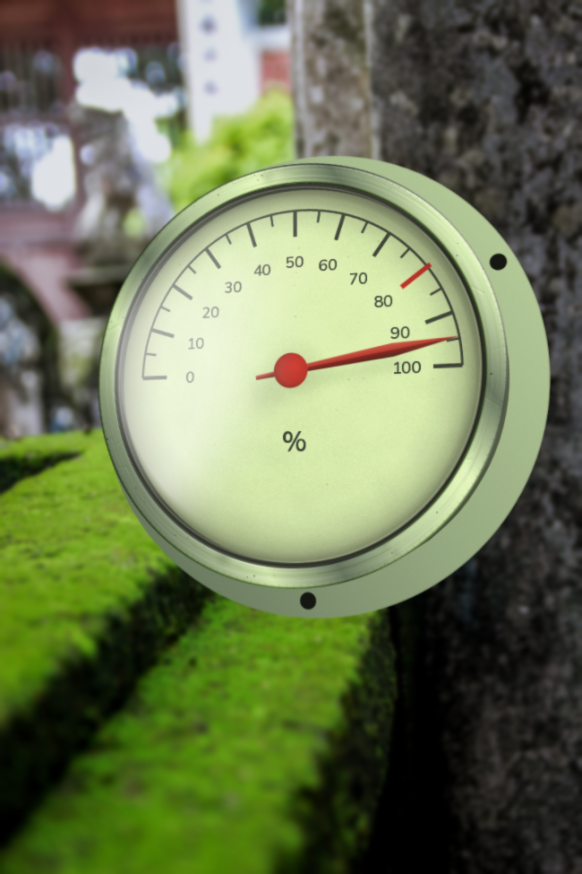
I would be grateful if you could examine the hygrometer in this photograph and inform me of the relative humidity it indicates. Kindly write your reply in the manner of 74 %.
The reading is 95 %
